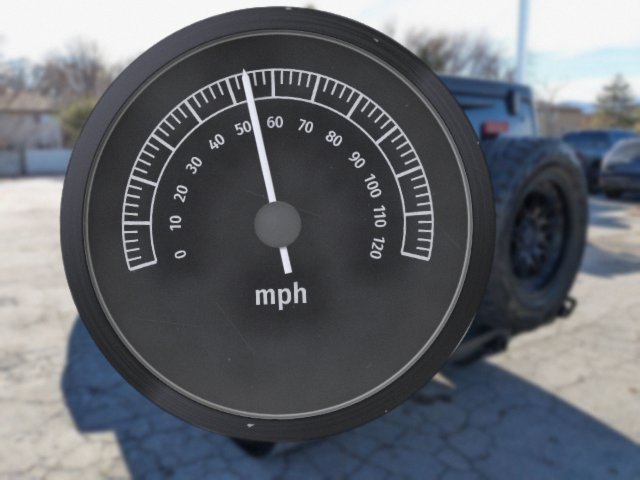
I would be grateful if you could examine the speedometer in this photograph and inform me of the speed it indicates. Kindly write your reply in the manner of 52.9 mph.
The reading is 54 mph
